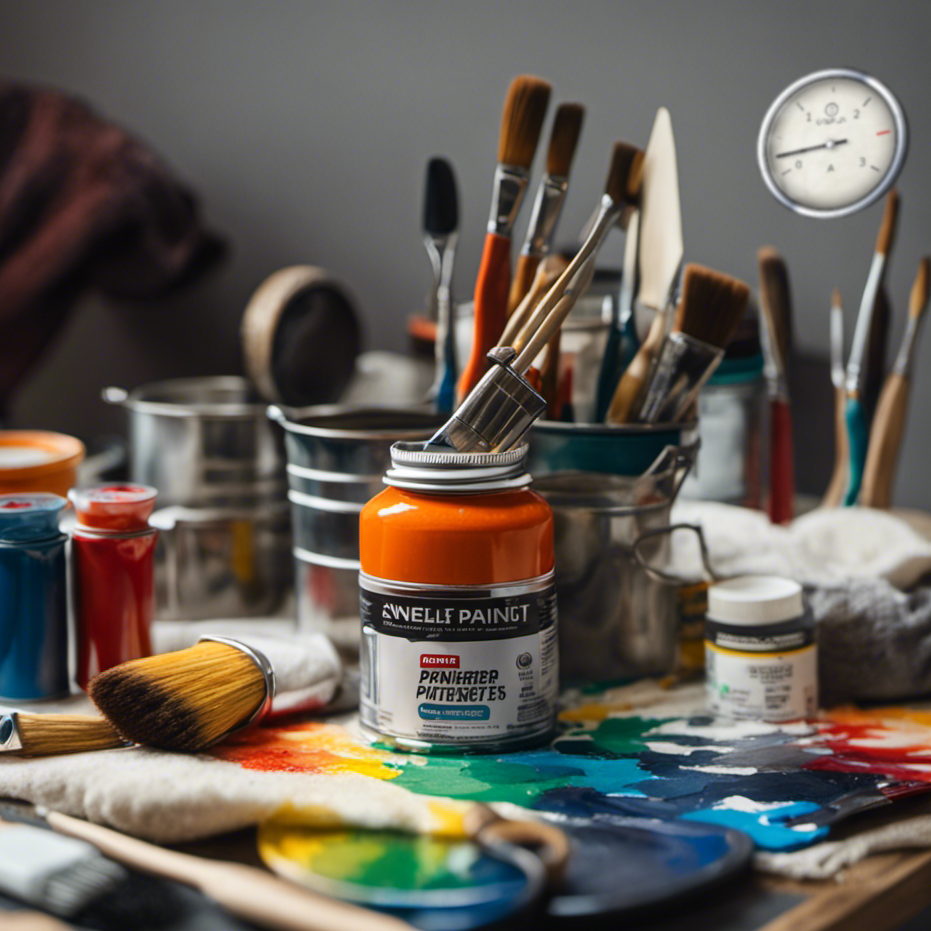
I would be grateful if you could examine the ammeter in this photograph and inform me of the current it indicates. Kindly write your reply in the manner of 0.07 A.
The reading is 0.25 A
